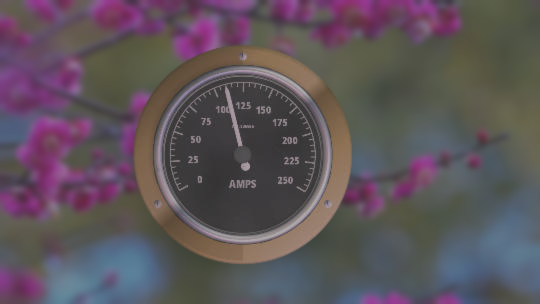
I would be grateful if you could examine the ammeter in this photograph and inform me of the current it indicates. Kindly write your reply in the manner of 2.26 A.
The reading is 110 A
